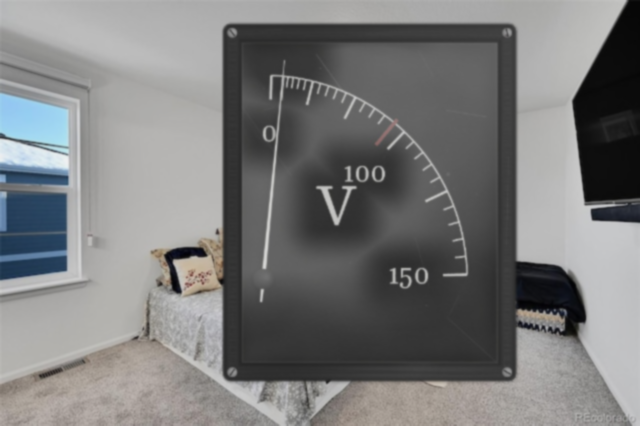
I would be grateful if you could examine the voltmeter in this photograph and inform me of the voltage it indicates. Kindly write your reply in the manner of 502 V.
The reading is 25 V
